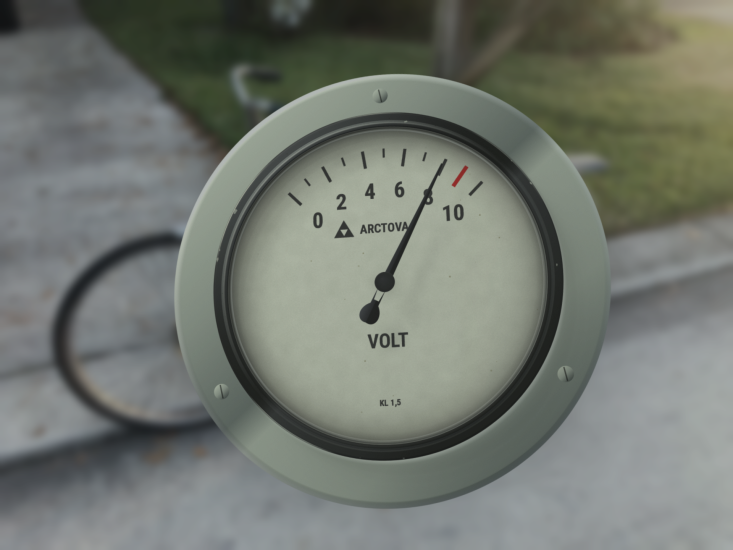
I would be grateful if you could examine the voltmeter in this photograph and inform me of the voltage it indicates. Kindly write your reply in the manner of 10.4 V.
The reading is 8 V
